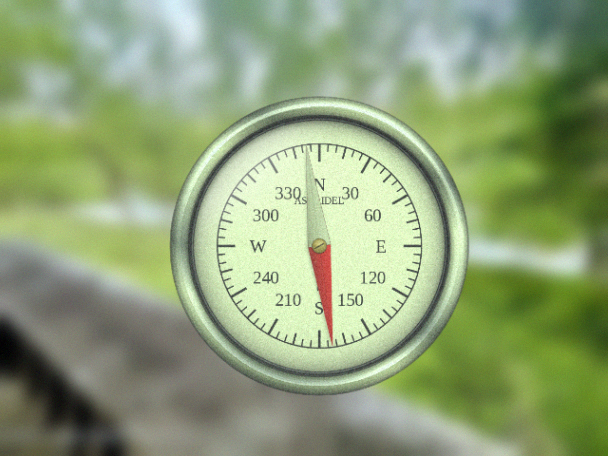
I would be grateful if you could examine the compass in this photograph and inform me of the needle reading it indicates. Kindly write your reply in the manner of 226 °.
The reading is 172.5 °
